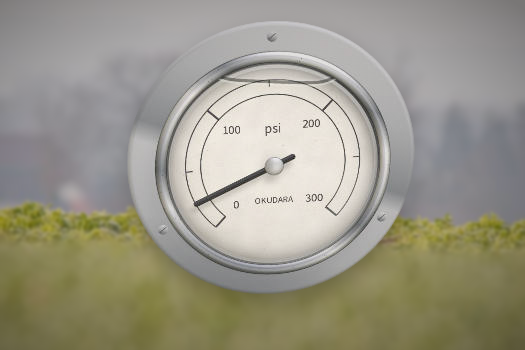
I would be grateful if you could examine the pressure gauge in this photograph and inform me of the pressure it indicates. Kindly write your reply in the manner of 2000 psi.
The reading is 25 psi
